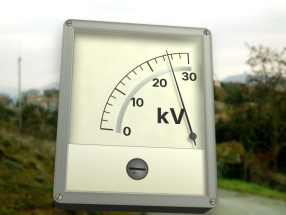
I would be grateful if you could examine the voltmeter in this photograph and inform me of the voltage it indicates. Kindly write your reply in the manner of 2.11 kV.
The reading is 25 kV
